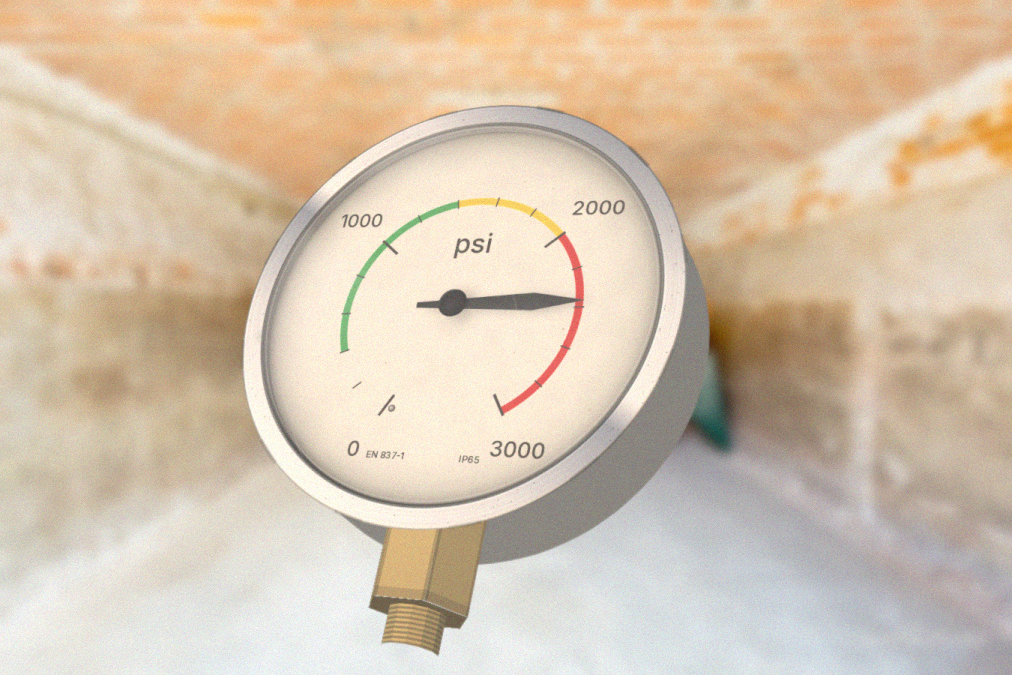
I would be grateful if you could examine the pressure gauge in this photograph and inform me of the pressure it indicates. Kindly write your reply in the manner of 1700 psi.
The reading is 2400 psi
